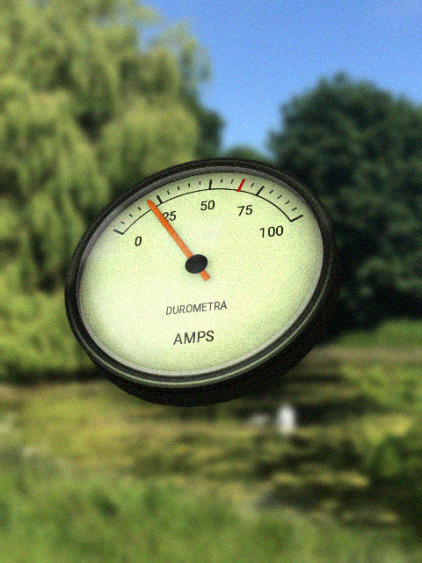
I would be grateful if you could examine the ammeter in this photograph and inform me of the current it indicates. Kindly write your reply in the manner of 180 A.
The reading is 20 A
